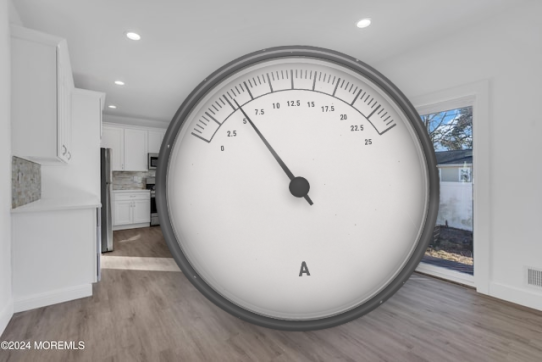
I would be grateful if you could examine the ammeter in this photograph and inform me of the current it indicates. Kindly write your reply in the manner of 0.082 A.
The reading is 5.5 A
